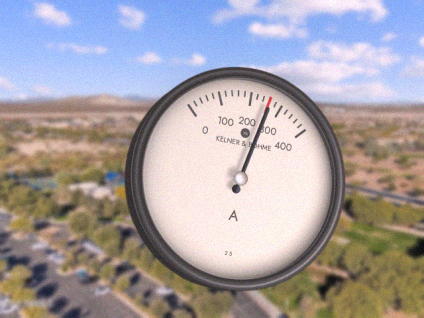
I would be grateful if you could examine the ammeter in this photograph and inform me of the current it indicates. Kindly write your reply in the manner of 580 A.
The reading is 260 A
